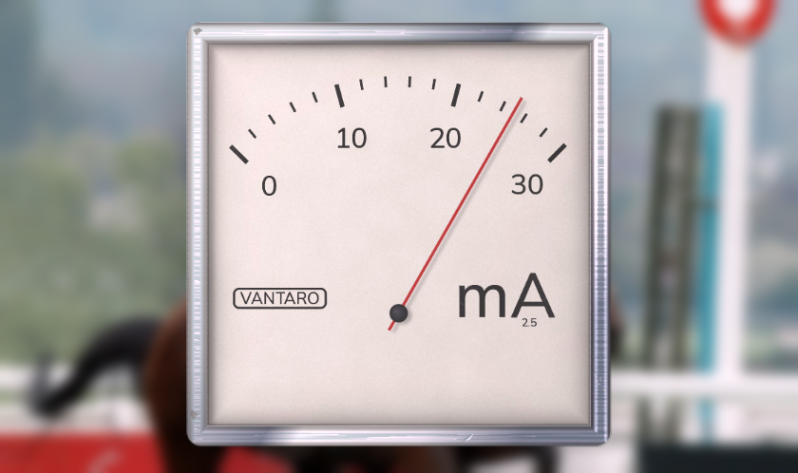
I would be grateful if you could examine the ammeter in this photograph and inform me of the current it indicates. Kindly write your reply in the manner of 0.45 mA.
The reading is 25 mA
